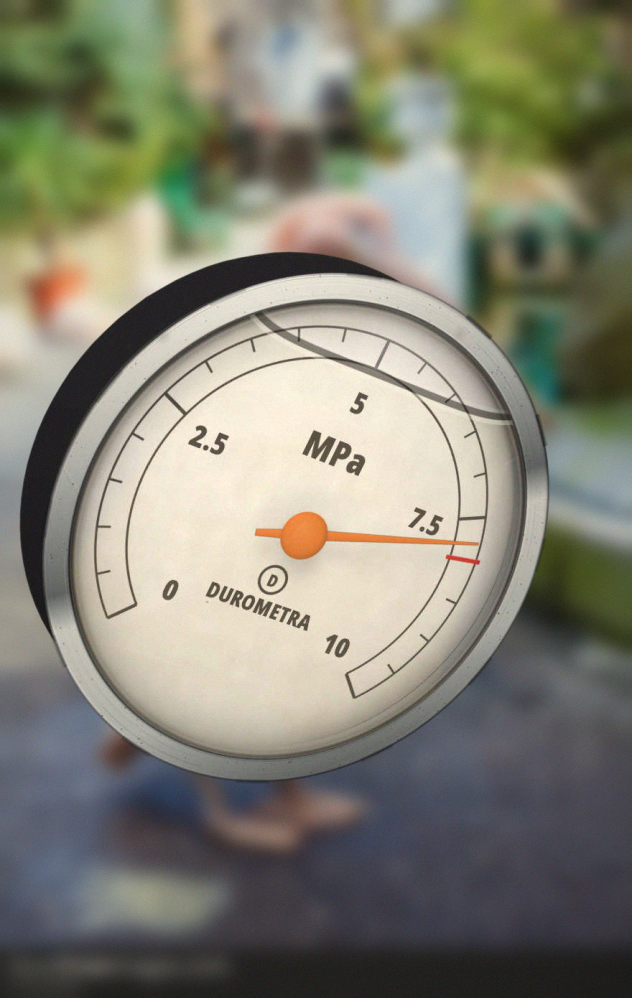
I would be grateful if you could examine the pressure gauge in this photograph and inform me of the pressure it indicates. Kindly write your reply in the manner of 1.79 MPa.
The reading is 7.75 MPa
